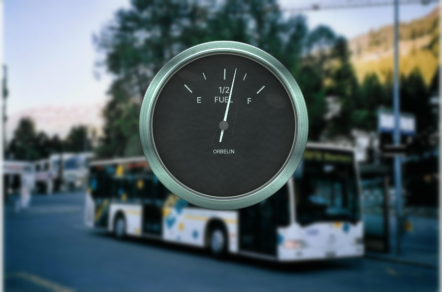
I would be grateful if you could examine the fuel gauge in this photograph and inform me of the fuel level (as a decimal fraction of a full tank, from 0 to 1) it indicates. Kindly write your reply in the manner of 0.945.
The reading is 0.625
